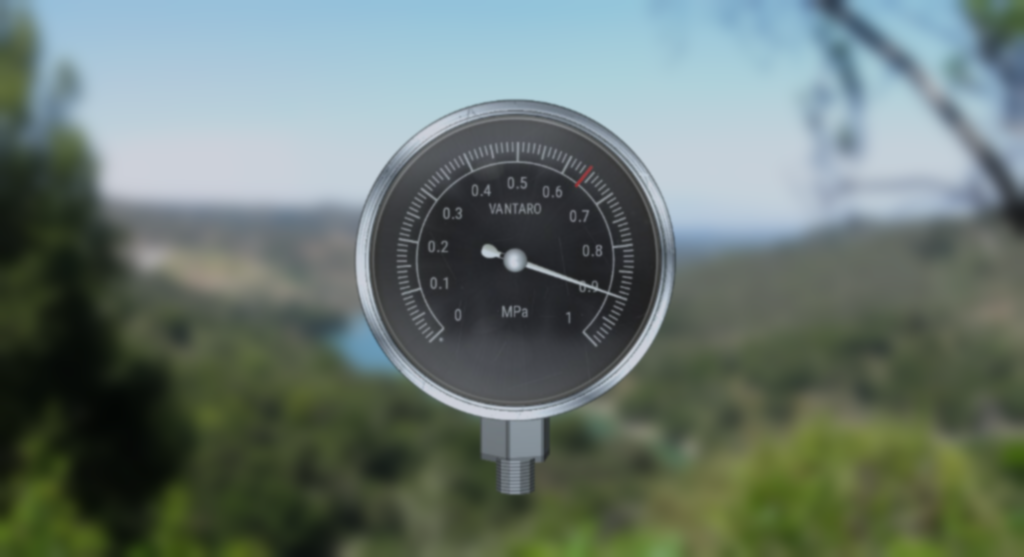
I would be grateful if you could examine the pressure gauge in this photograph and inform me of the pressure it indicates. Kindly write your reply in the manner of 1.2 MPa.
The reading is 0.9 MPa
